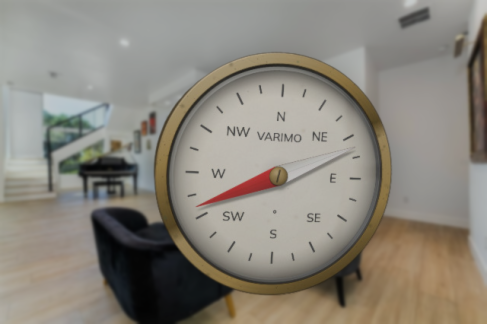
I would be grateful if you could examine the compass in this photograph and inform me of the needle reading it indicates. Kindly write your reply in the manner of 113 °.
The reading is 247.5 °
